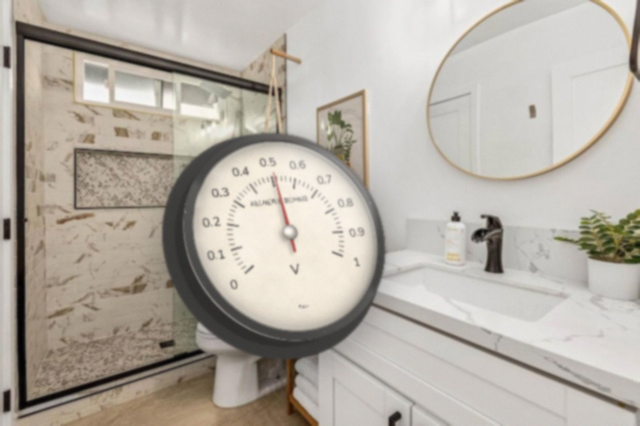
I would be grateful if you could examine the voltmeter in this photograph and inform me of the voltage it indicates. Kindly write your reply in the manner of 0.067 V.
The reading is 0.5 V
